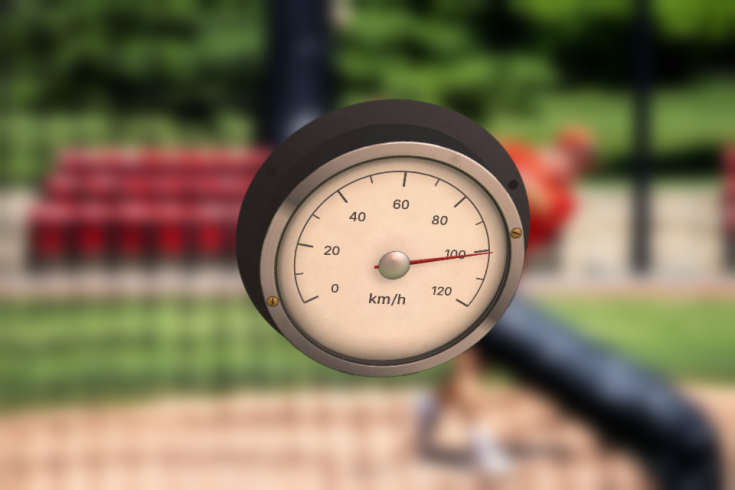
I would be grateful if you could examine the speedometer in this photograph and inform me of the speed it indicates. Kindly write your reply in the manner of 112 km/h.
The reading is 100 km/h
